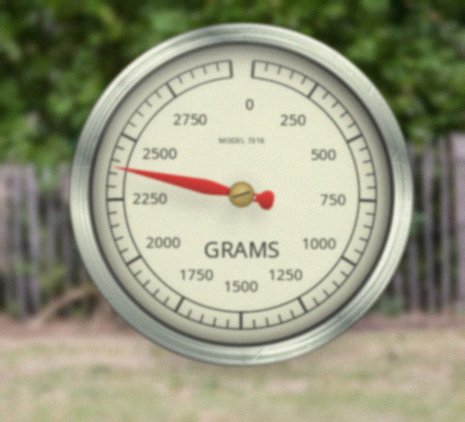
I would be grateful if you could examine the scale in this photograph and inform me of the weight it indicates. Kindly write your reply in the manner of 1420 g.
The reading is 2375 g
